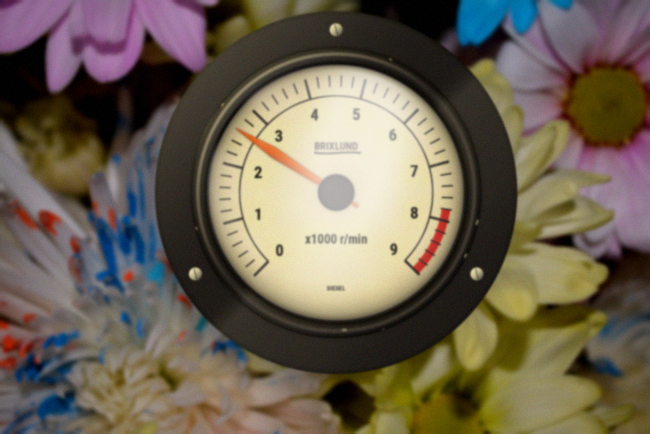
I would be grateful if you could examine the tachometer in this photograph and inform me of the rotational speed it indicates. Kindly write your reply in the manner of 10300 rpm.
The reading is 2600 rpm
